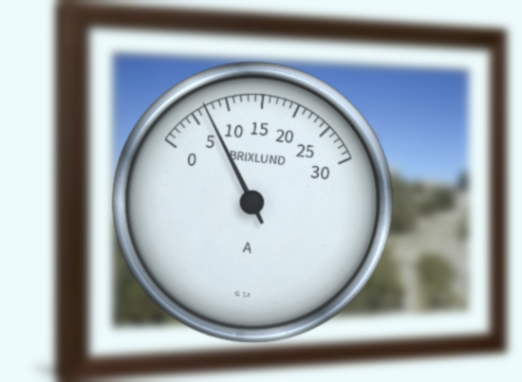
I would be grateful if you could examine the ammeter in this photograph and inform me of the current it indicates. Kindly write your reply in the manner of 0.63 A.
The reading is 7 A
